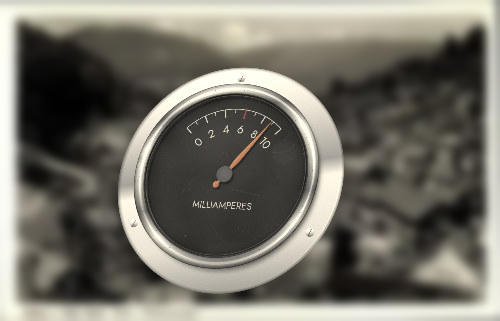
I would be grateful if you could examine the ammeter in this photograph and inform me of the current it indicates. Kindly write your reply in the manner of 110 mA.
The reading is 9 mA
